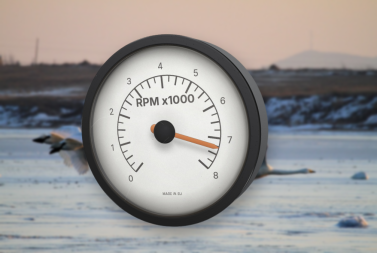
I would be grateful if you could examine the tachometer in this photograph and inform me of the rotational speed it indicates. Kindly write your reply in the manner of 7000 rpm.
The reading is 7250 rpm
